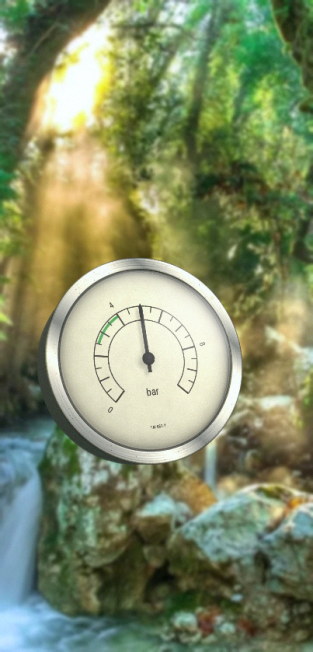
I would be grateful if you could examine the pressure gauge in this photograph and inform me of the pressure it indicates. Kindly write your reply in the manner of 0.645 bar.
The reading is 5 bar
